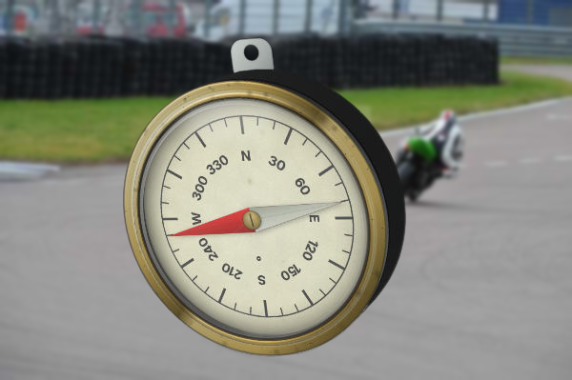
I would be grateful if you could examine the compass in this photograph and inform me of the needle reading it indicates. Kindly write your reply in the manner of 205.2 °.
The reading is 260 °
